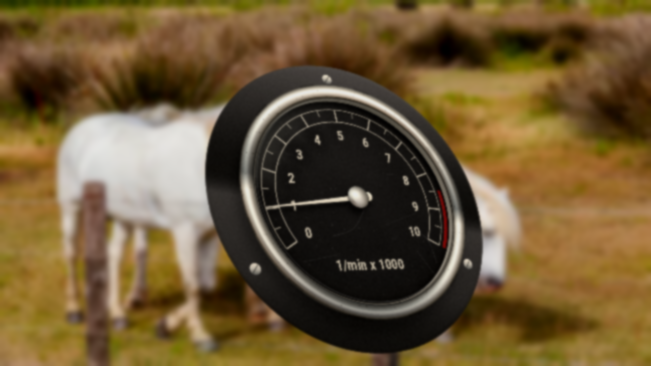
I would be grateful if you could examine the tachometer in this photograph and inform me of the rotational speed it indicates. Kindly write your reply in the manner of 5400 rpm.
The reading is 1000 rpm
